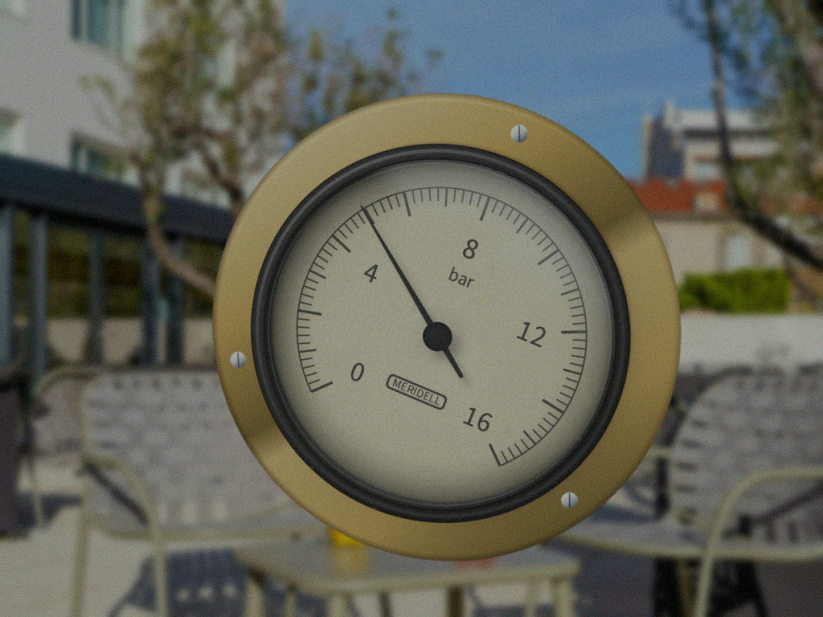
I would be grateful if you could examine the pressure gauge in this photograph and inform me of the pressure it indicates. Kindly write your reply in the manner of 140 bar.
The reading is 5 bar
